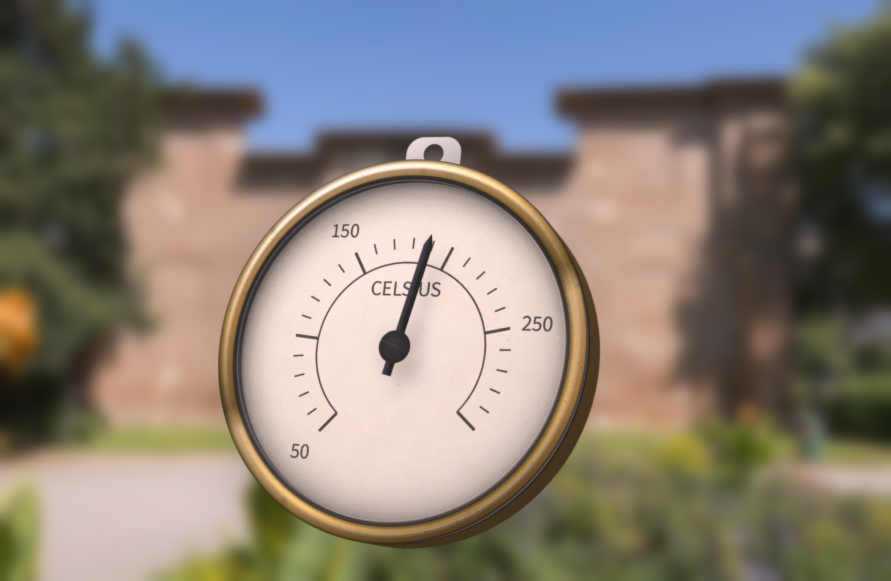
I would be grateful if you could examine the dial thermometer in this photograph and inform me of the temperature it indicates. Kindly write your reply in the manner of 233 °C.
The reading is 190 °C
